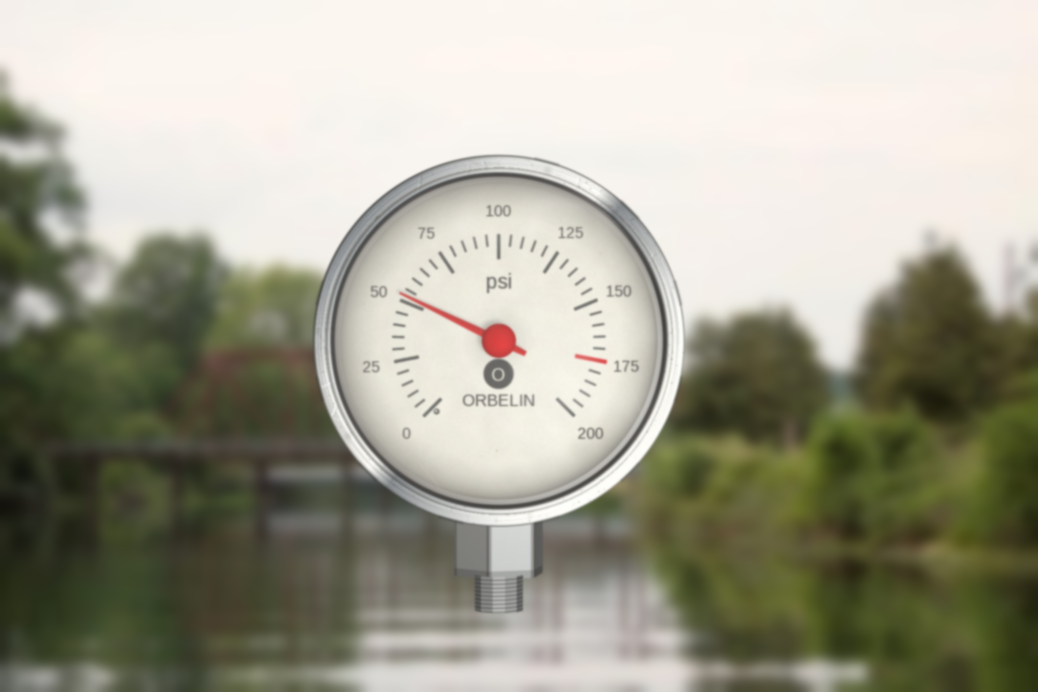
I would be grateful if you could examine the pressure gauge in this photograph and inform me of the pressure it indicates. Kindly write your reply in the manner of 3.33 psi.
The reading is 52.5 psi
